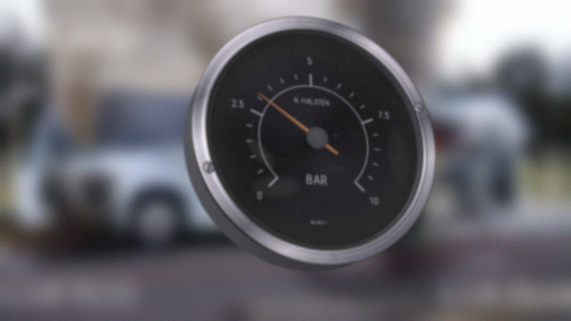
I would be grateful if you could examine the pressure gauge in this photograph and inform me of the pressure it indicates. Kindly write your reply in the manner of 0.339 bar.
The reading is 3 bar
